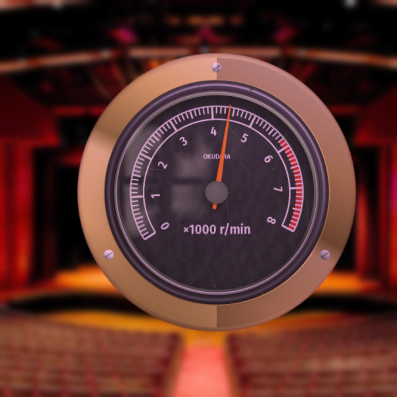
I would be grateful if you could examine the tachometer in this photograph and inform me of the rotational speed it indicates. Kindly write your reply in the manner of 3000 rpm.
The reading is 4400 rpm
